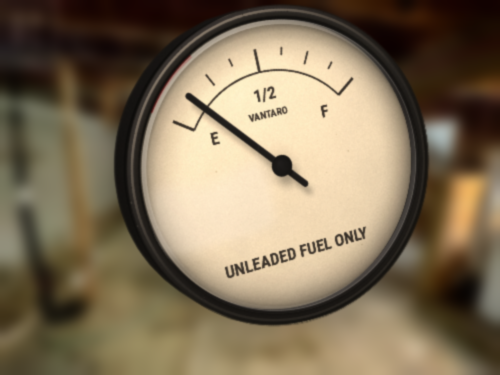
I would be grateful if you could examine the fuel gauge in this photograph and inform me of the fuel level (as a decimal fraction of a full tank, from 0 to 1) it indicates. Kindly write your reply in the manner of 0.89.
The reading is 0.125
